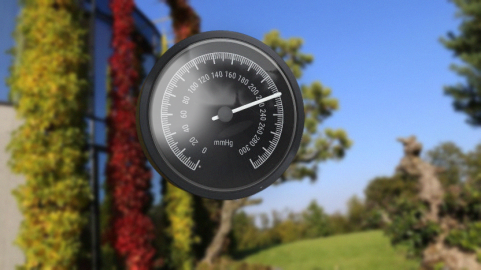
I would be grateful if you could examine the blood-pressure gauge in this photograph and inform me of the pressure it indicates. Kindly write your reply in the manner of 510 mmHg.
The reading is 220 mmHg
